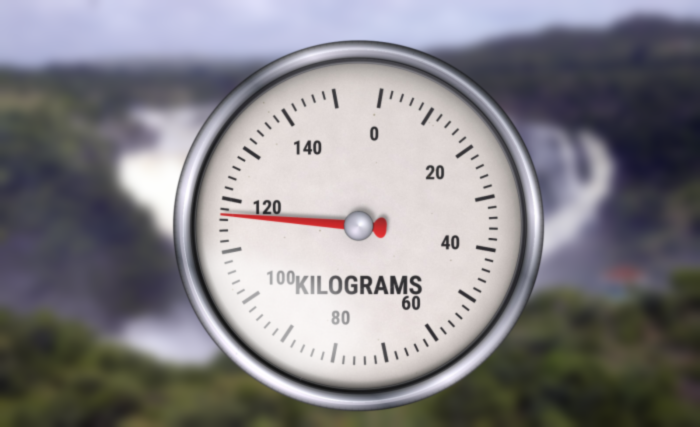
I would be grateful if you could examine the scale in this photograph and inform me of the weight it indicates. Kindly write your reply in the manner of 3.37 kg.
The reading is 117 kg
